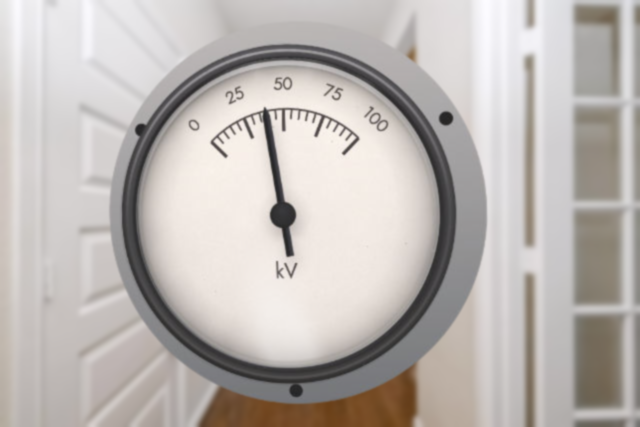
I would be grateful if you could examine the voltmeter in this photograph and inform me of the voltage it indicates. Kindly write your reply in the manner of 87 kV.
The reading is 40 kV
